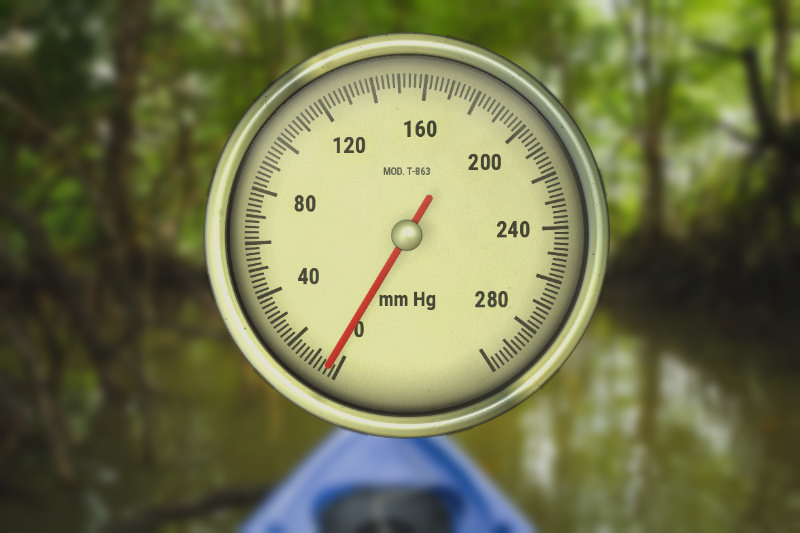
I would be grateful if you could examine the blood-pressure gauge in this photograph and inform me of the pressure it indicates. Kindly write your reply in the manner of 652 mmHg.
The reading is 4 mmHg
